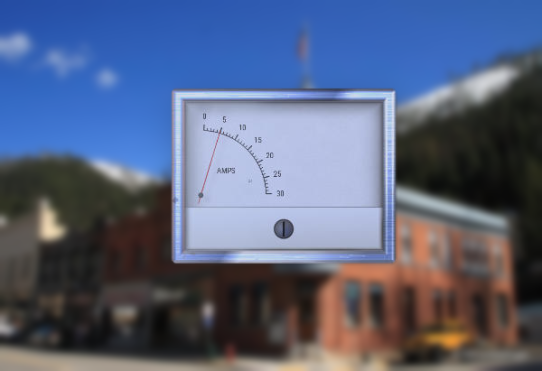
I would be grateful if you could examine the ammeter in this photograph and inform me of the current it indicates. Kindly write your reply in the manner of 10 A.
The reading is 5 A
